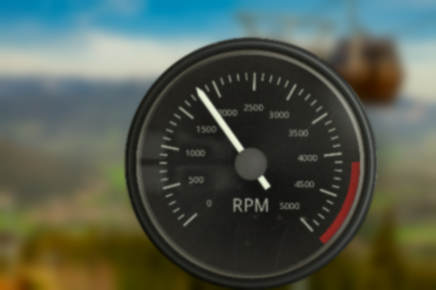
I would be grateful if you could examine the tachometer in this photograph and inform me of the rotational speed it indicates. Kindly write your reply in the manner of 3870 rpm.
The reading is 1800 rpm
